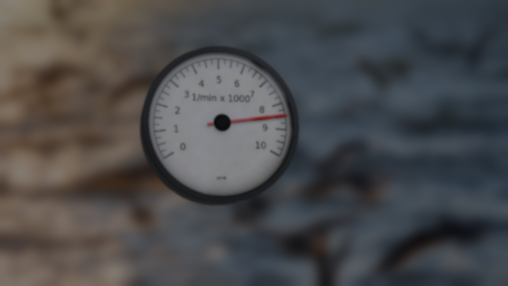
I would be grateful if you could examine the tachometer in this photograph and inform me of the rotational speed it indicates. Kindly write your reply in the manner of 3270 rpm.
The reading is 8500 rpm
